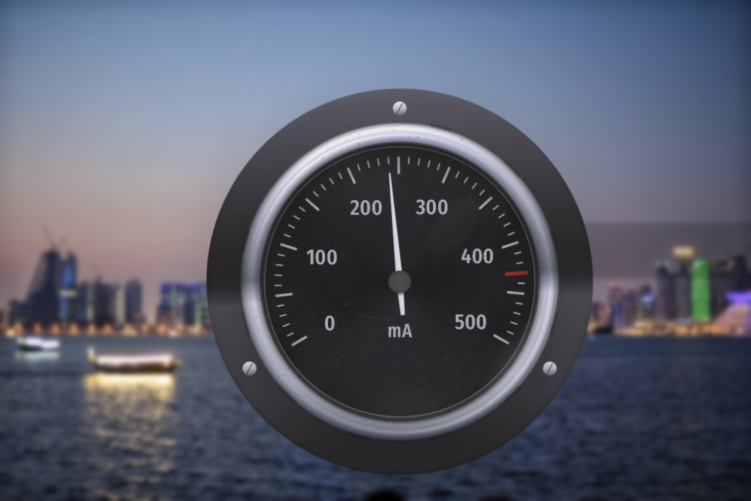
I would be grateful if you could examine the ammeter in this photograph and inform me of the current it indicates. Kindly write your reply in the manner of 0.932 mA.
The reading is 240 mA
